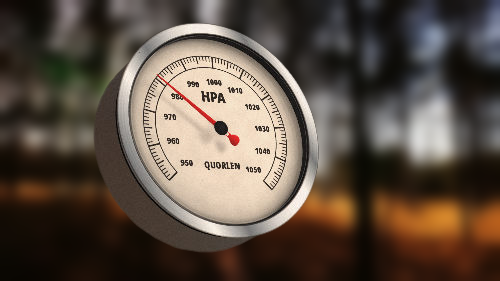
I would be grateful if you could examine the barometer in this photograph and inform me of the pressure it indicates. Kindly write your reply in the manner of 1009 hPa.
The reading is 980 hPa
